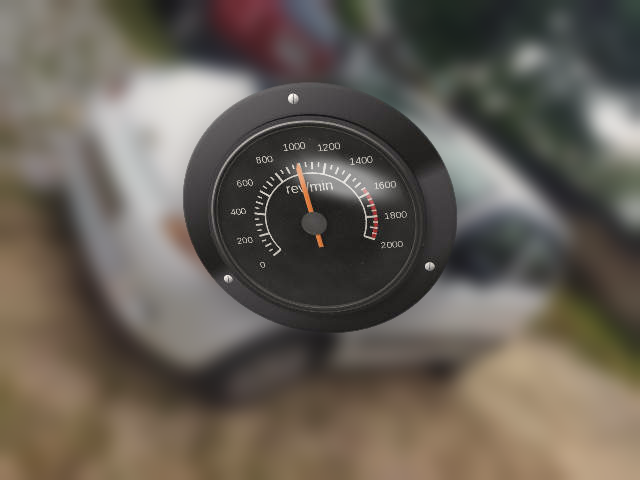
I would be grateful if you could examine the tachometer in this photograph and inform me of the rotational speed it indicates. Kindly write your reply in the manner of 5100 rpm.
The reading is 1000 rpm
